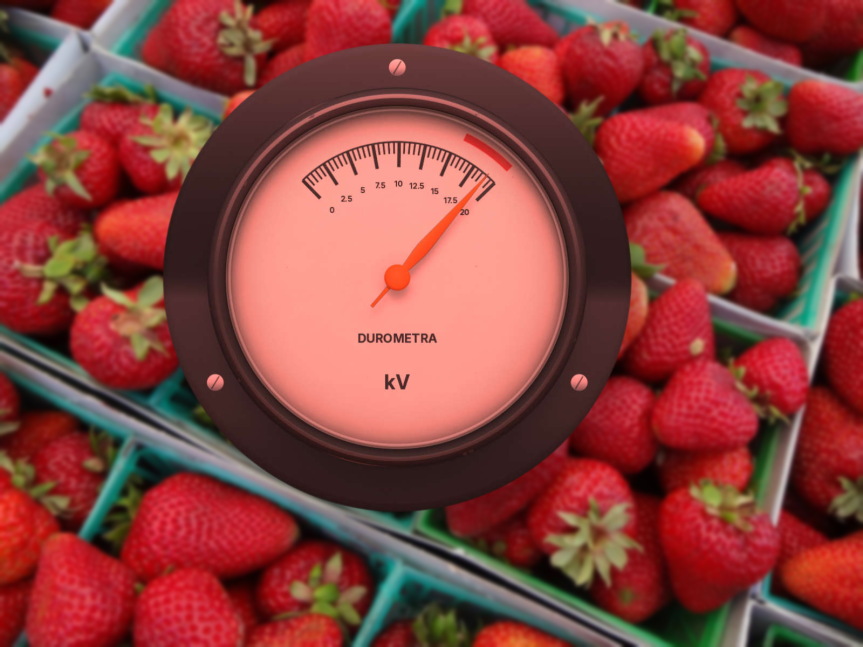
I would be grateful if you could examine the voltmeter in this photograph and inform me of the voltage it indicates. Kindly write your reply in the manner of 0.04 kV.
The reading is 19 kV
